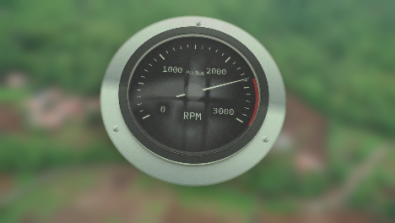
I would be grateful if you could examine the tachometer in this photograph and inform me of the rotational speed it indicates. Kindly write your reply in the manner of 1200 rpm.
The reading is 2400 rpm
